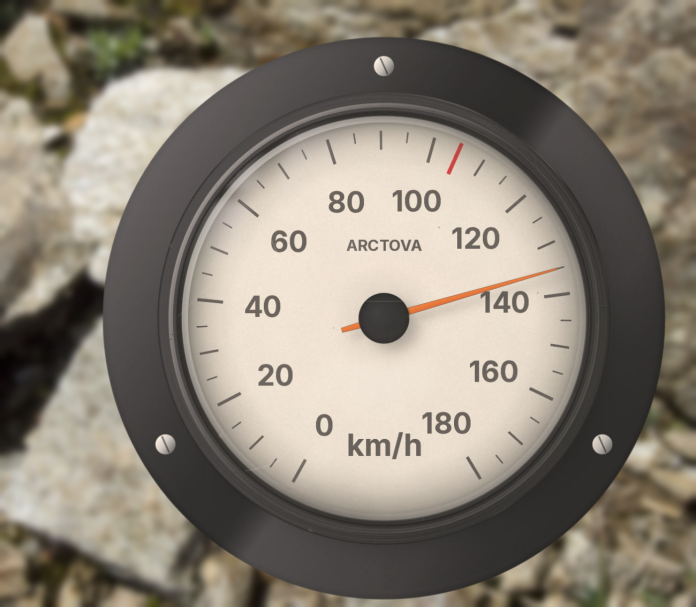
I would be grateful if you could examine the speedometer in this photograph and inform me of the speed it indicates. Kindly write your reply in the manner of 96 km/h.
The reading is 135 km/h
